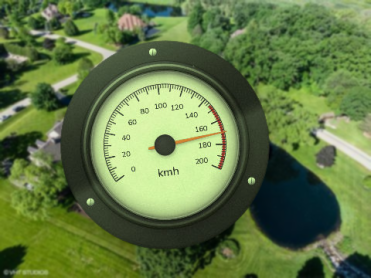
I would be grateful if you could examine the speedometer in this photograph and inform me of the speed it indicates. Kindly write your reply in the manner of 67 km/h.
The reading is 170 km/h
